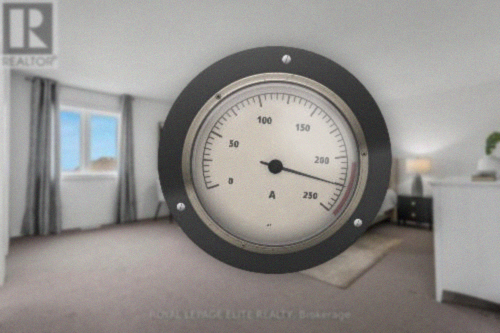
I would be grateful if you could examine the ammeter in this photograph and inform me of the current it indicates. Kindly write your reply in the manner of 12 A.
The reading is 225 A
